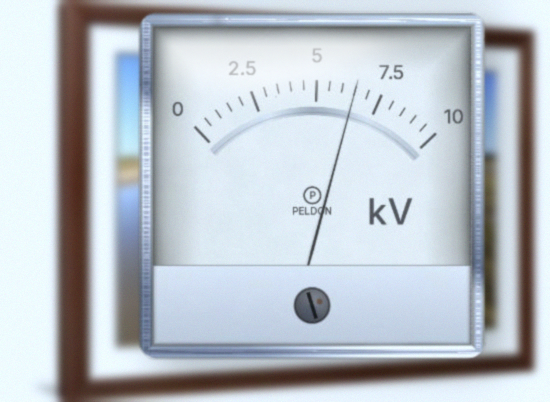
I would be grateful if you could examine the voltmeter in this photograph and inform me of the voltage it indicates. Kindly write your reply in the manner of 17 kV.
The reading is 6.5 kV
